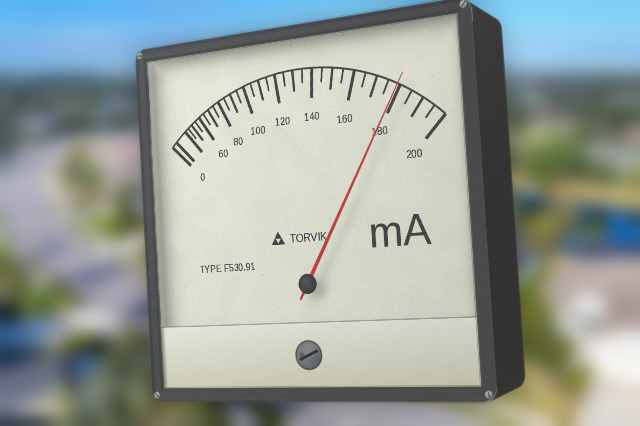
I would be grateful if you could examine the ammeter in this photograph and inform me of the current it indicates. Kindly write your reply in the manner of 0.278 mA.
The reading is 180 mA
